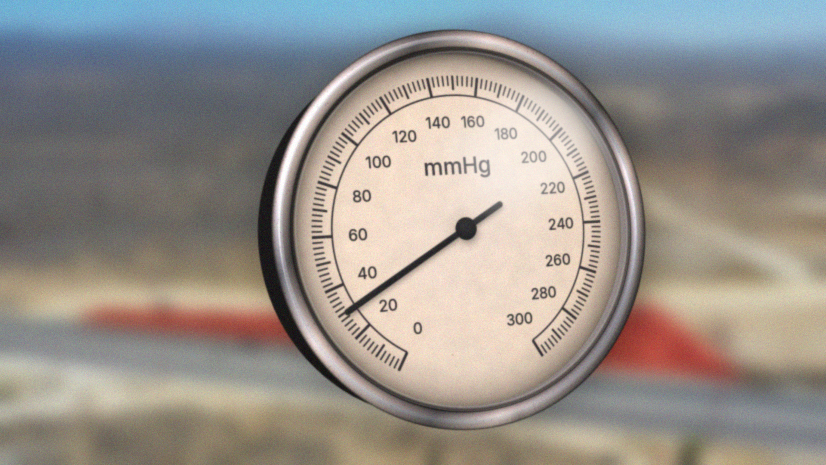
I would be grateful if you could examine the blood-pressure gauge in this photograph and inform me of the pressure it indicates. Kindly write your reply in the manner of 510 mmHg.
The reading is 30 mmHg
